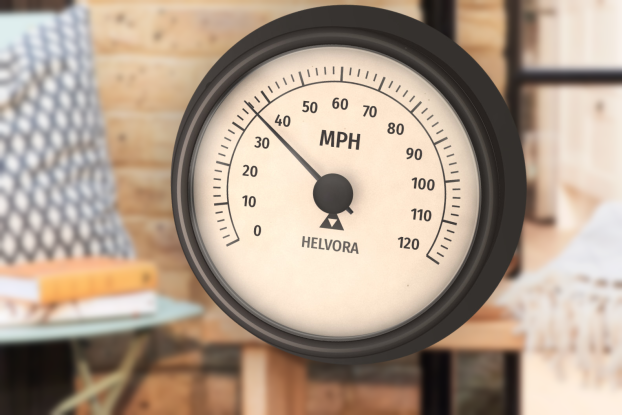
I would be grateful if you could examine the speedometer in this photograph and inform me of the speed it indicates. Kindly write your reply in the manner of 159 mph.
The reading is 36 mph
